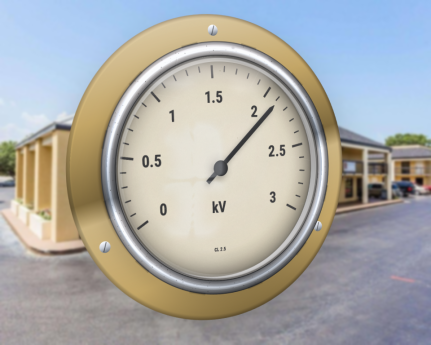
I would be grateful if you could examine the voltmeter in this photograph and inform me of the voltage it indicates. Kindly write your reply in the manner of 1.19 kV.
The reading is 2.1 kV
